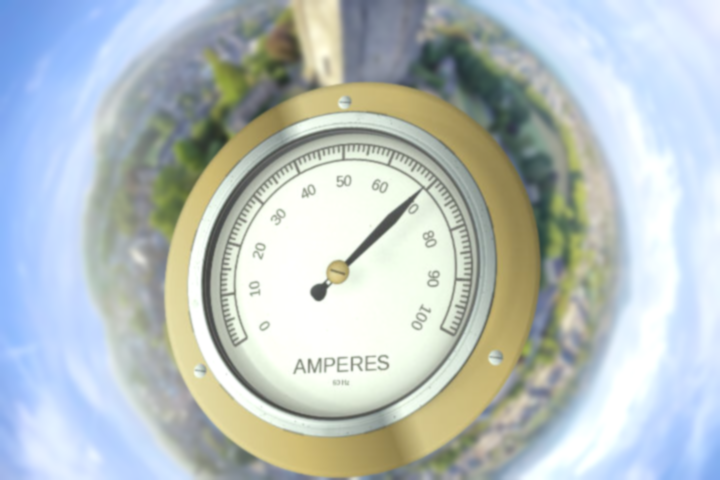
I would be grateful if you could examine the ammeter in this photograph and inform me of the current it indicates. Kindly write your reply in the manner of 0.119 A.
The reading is 70 A
